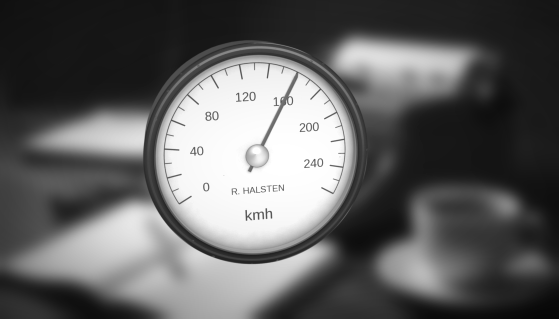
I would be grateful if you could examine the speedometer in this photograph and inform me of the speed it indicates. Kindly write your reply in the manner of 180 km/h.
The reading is 160 km/h
